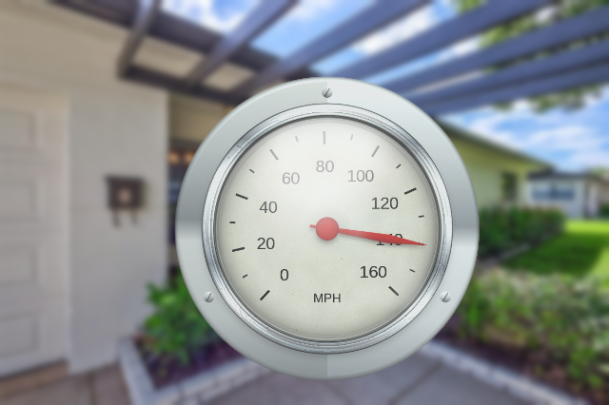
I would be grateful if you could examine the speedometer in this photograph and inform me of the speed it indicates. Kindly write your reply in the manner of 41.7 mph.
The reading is 140 mph
